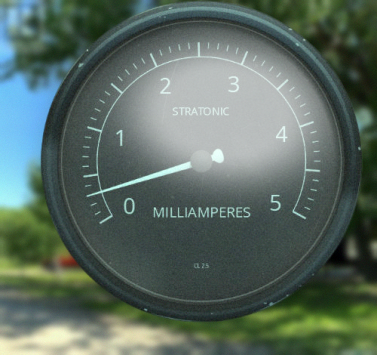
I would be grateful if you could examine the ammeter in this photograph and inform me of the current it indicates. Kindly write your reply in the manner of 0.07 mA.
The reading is 0.3 mA
